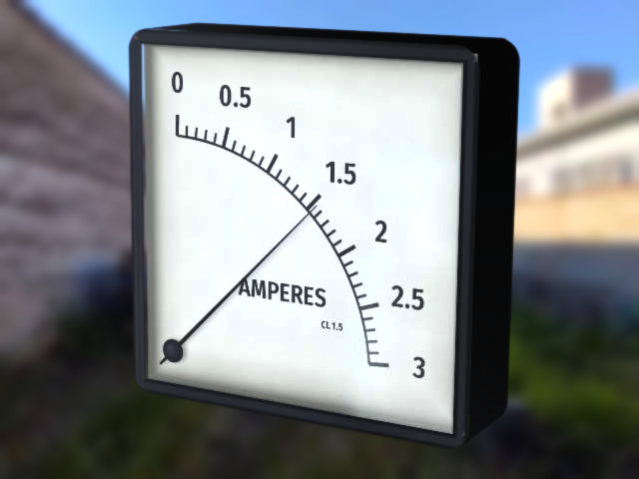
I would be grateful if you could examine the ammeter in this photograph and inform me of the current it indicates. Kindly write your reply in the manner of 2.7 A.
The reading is 1.55 A
